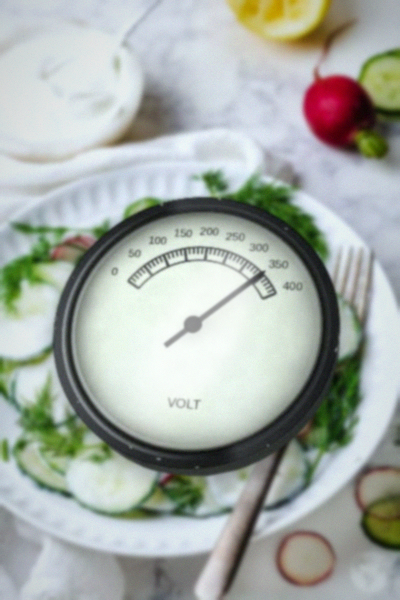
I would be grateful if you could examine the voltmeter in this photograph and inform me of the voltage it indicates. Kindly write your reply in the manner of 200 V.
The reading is 350 V
